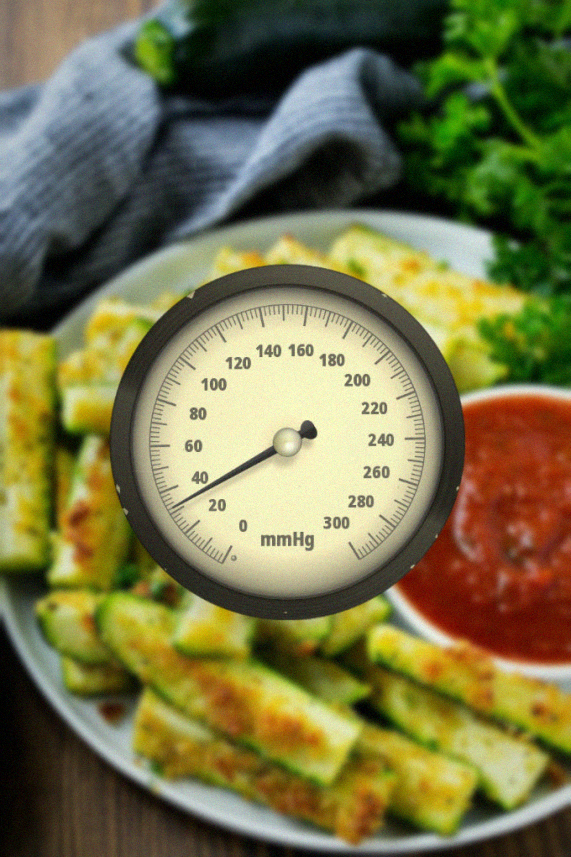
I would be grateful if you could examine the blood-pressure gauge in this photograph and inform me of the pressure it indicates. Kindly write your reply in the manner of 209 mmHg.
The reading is 32 mmHg
